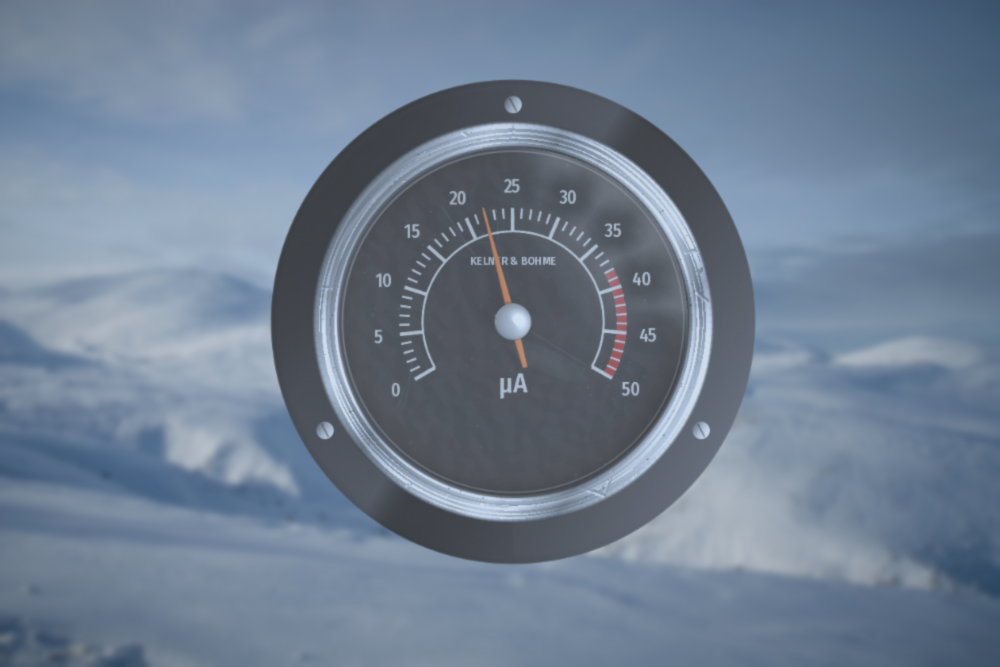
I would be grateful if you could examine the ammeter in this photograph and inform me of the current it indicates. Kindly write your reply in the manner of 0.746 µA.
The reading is 22 µA
